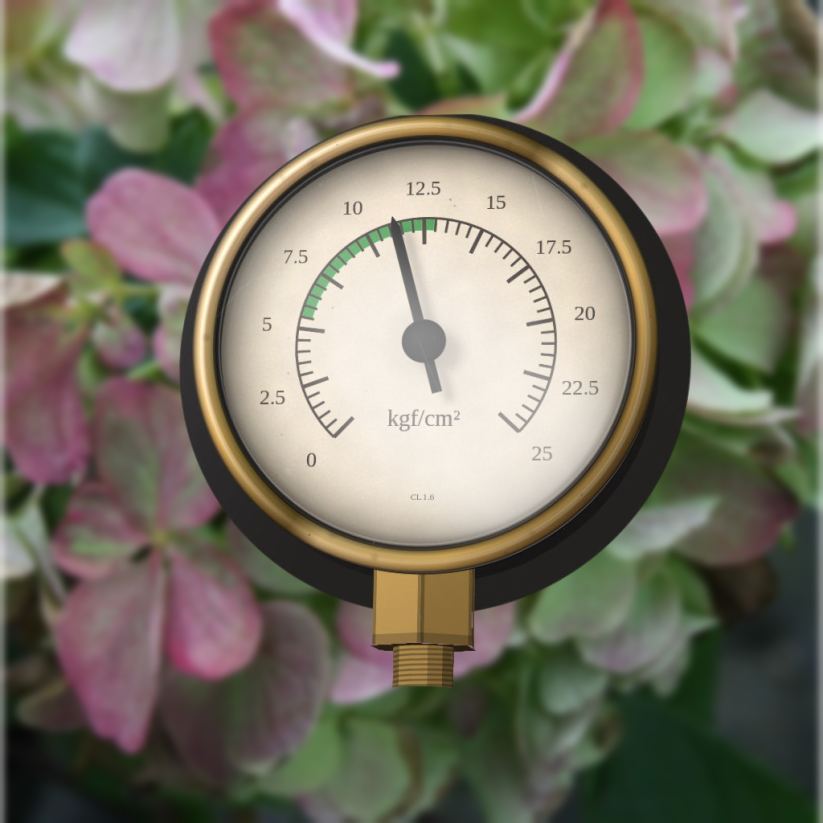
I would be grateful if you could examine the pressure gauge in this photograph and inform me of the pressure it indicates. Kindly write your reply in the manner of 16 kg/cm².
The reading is 11.25 kg/cm²
